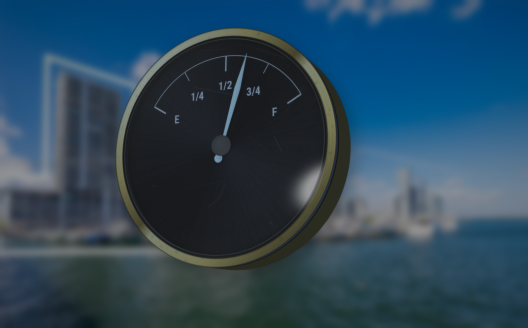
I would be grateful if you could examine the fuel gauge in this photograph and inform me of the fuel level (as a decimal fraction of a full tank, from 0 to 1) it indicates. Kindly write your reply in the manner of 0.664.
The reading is 0.625
